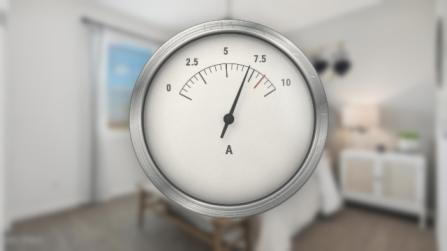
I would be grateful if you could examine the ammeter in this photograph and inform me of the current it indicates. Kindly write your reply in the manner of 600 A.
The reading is 7 A
